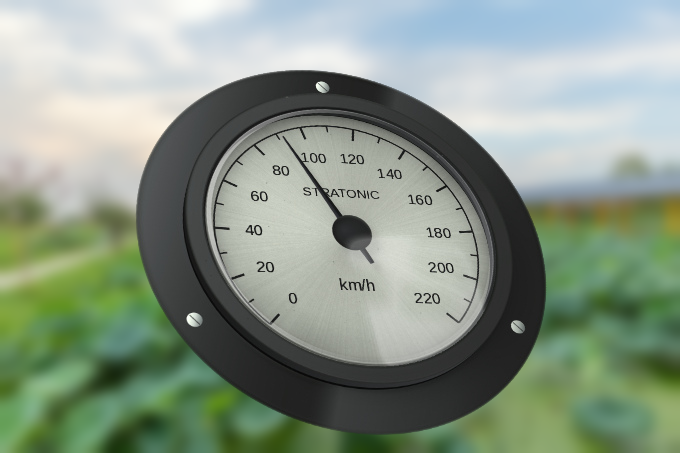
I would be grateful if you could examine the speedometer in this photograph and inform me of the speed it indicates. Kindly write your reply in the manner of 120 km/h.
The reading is 90 km/h
